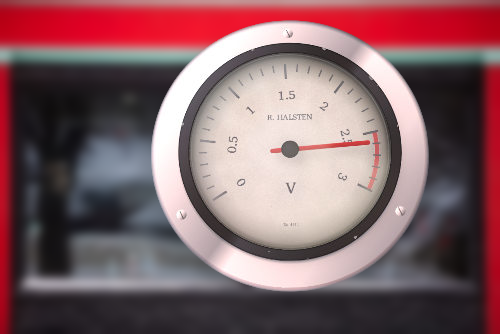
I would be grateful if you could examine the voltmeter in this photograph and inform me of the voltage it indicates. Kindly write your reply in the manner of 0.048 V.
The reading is 2.6 V
